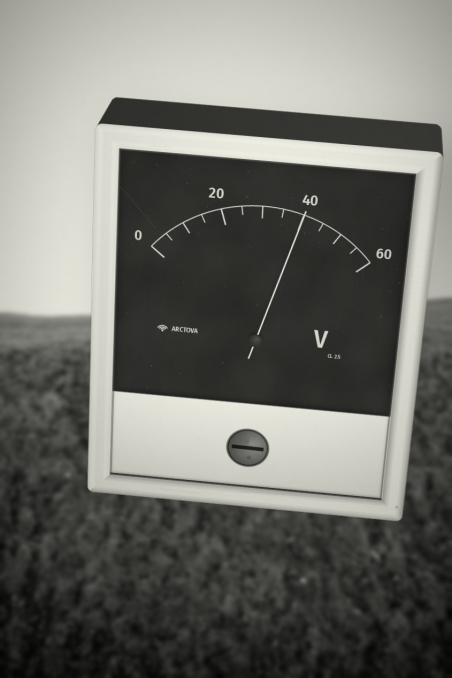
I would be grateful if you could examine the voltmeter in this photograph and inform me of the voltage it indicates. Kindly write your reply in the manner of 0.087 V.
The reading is 40 V
